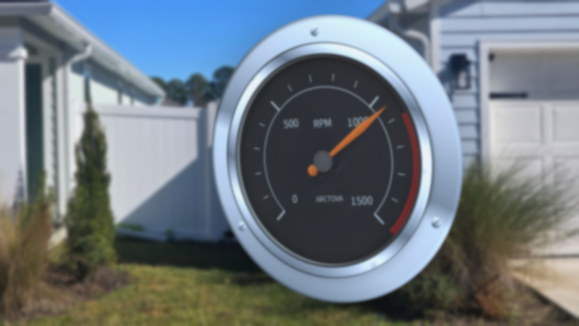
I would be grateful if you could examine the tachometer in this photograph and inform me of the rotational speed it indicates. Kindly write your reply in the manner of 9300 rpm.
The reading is 1050 rpm
